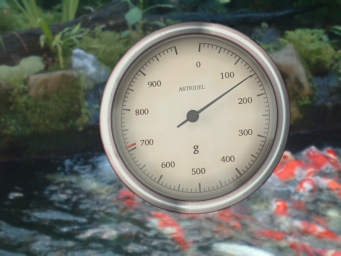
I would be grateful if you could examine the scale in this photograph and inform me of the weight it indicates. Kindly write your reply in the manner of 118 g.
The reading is 150 g
